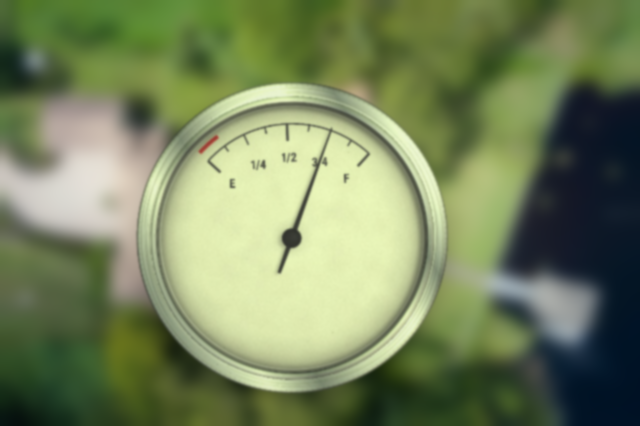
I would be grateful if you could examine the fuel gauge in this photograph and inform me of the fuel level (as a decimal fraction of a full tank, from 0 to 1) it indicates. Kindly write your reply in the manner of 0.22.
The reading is 0.75
